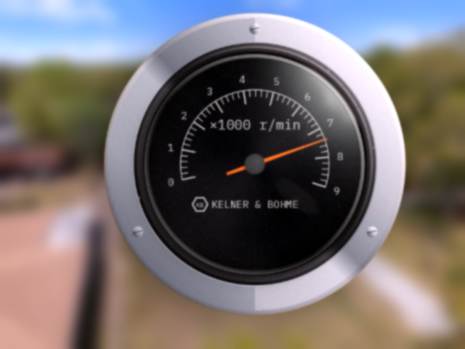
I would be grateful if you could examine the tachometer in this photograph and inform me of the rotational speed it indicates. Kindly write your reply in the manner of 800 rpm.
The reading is 7400 rpm
